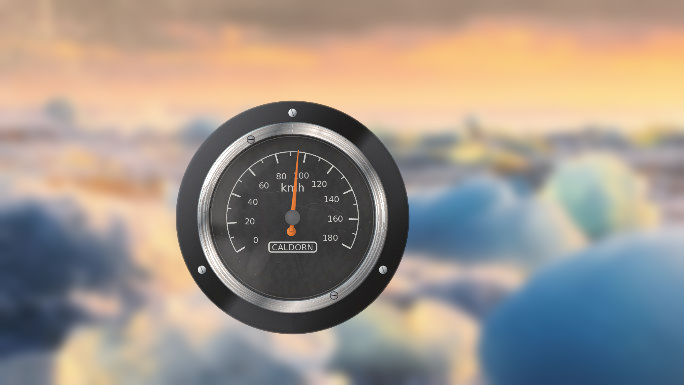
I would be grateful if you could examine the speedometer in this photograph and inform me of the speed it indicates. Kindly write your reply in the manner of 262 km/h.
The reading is 95 km/h
